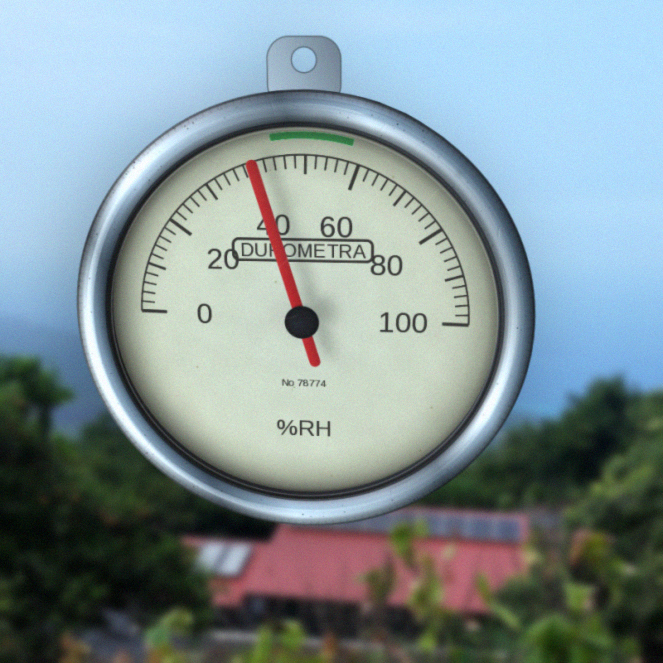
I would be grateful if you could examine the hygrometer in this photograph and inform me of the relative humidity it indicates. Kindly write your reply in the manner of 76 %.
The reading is 40 %
